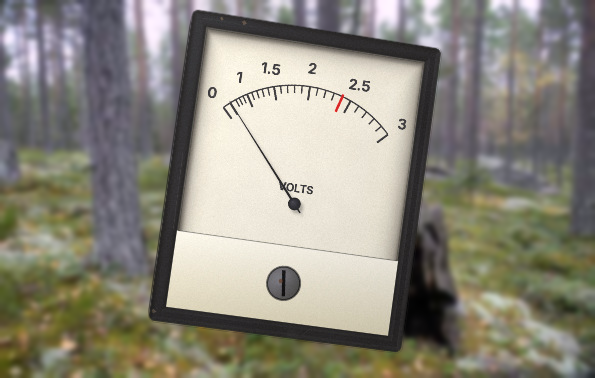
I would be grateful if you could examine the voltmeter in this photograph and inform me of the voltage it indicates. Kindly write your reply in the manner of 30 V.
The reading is 0.5 V
